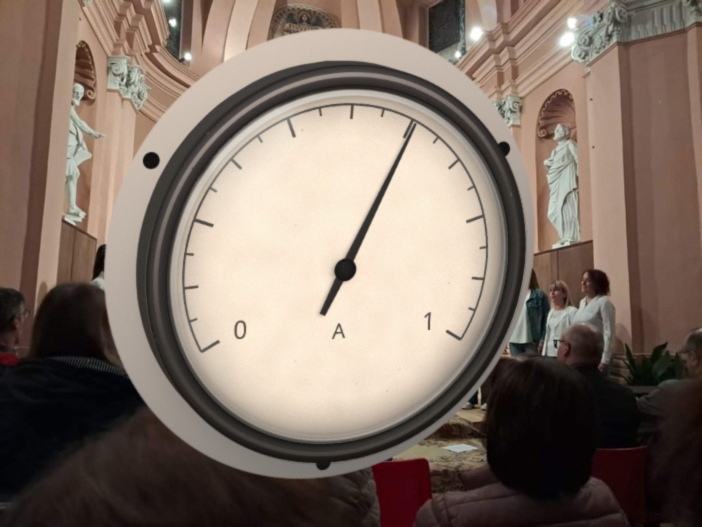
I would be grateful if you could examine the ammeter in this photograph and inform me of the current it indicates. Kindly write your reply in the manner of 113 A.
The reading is 0.6 A
